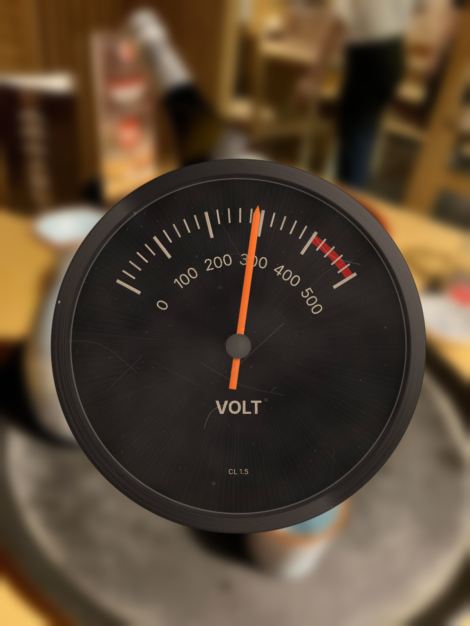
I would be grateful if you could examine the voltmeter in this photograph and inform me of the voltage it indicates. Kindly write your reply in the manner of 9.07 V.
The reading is 290 V
